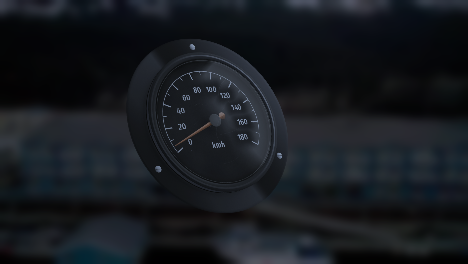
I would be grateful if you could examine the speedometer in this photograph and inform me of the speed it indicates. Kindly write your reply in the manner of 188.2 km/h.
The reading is 5 km/h
